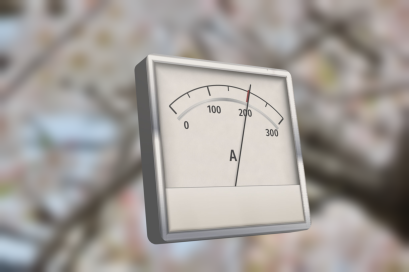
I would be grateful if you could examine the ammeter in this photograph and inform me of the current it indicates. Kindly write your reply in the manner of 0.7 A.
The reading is 200 A
